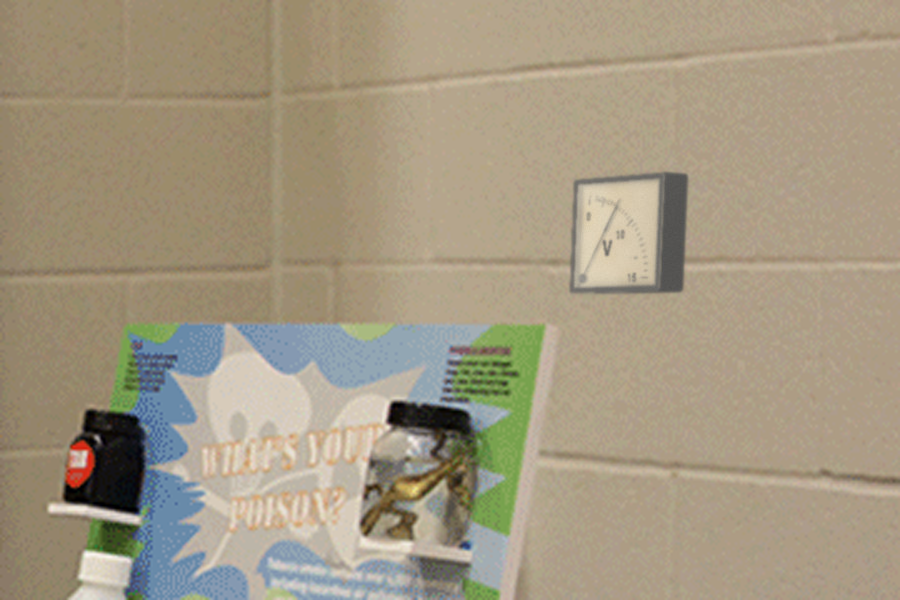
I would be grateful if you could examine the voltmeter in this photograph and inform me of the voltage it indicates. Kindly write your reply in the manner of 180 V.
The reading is 7.5 V
